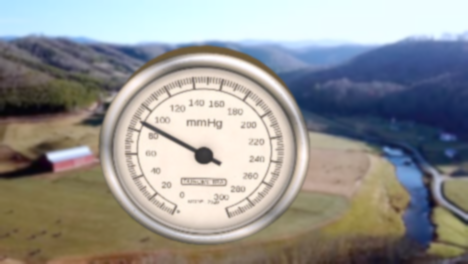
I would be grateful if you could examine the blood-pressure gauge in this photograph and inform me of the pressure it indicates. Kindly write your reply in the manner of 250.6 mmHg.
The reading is 90 mmHg
